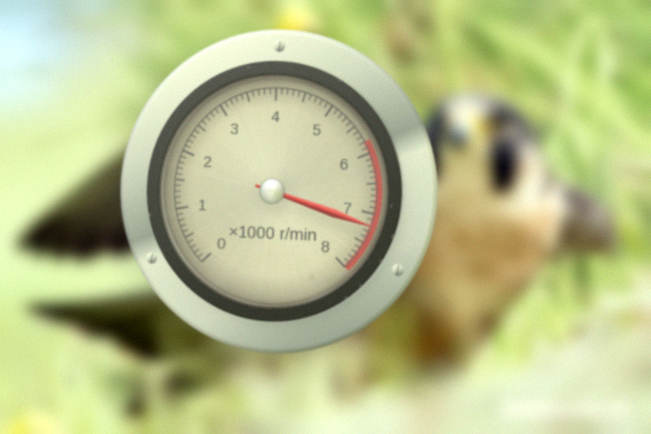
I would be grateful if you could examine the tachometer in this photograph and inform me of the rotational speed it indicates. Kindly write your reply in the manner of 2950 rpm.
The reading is 7200 rpm
